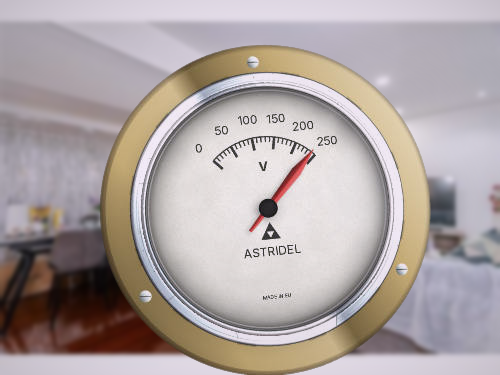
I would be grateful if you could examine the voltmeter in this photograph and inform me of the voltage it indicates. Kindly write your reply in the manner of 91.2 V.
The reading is 240 V
